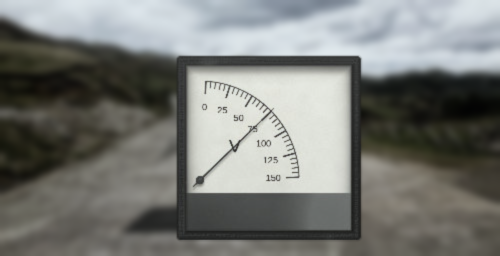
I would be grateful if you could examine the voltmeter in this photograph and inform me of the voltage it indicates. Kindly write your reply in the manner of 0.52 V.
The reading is 75 V
